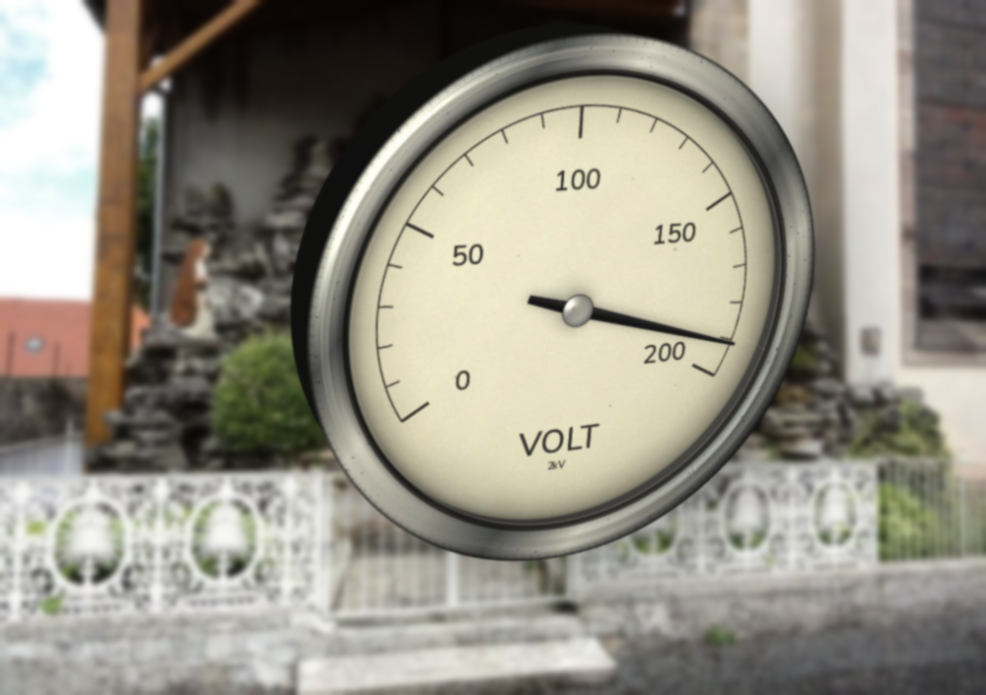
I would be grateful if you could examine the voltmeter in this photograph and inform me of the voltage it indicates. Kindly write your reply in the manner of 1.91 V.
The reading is 190 V
